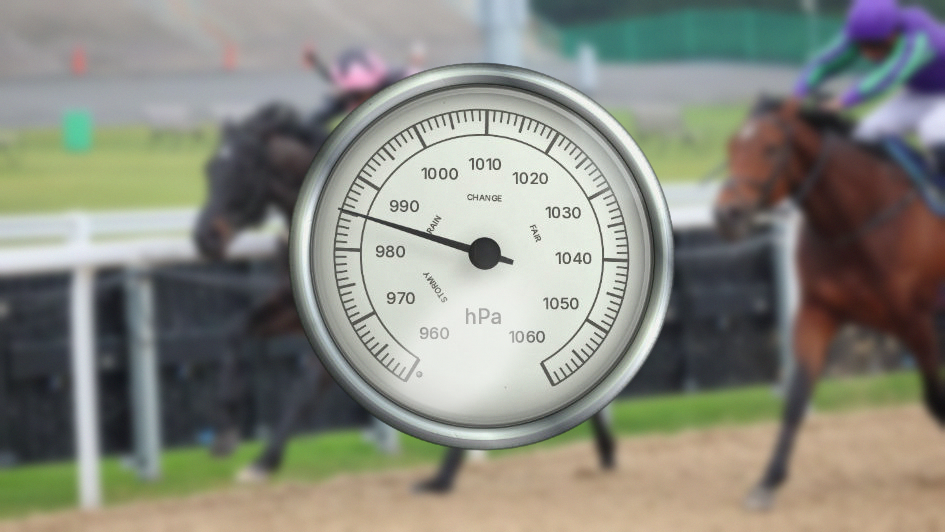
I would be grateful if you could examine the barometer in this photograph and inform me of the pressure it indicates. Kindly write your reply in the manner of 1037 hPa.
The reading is 985 hPa
